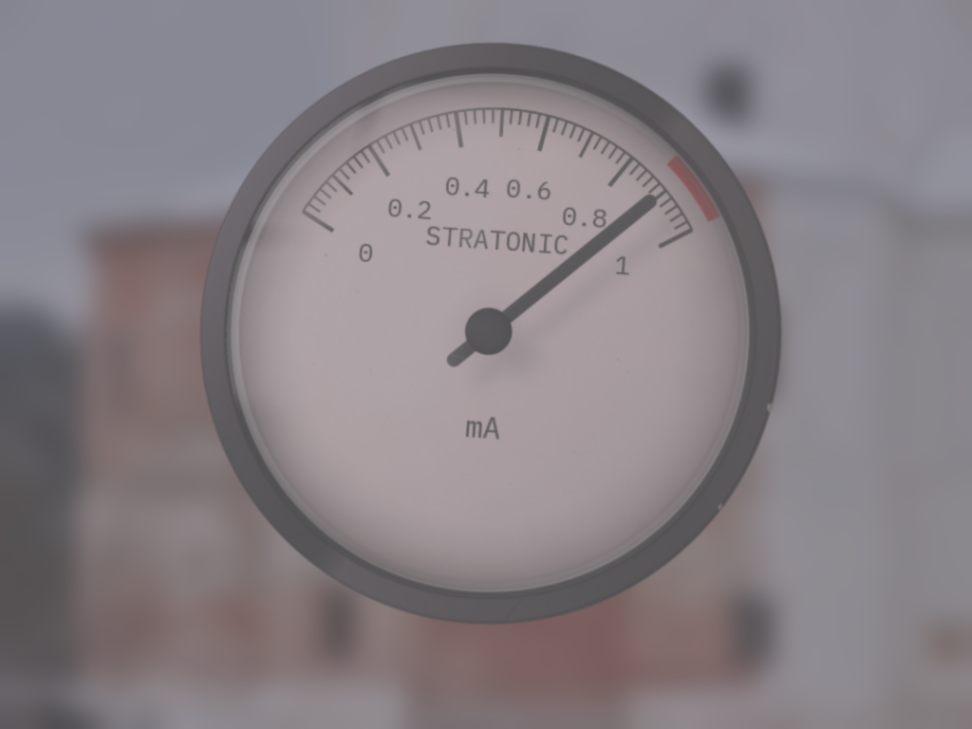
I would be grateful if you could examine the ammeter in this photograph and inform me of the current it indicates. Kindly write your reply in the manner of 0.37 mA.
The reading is 0.9 mA
